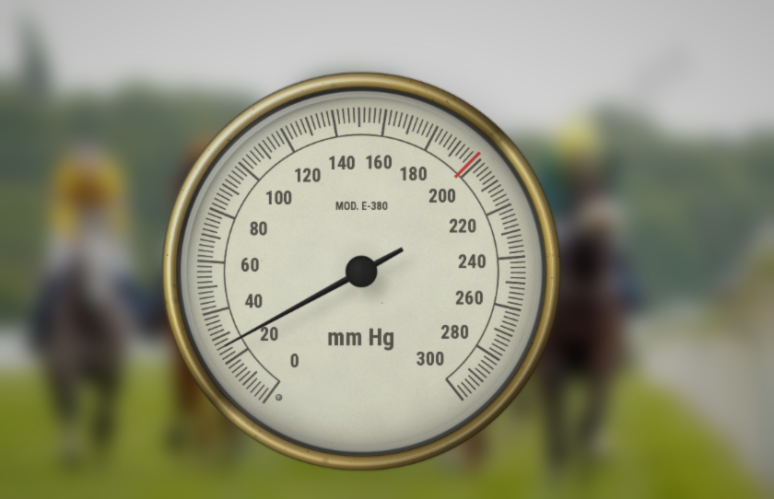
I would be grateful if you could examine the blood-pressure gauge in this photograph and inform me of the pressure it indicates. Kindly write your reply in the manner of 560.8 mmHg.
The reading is 26 mmHg
